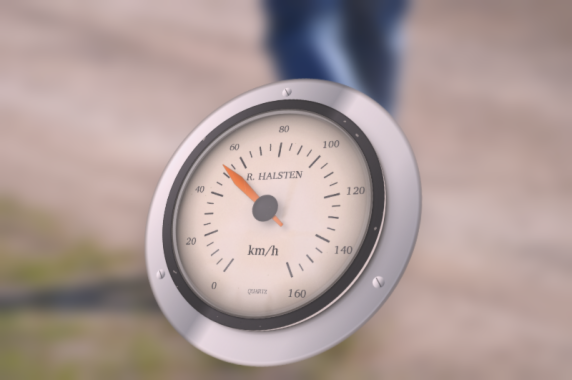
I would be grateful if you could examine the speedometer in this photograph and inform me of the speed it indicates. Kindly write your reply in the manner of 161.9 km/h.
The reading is 52.5 km/h
